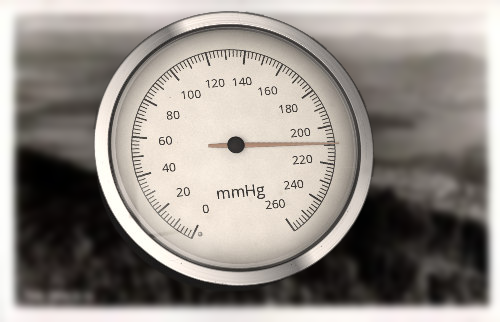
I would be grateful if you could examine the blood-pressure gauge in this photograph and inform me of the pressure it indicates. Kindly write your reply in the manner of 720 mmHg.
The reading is 210 mmHg
